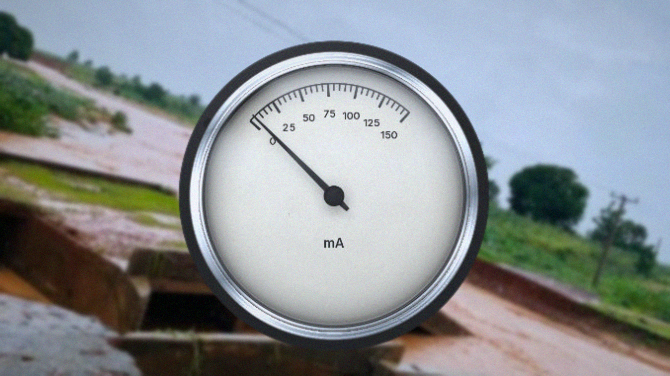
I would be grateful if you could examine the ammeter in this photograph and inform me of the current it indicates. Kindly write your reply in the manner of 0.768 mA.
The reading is 5 mA
